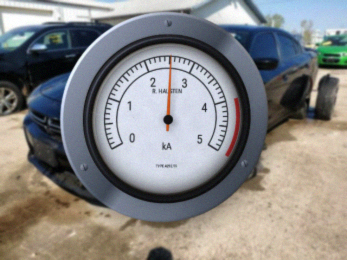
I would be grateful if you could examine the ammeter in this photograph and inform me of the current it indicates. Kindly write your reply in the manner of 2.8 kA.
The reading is 2.5 kA
